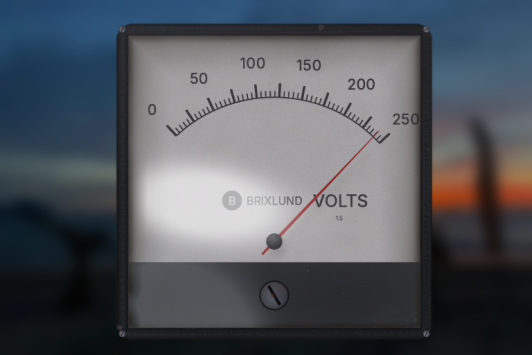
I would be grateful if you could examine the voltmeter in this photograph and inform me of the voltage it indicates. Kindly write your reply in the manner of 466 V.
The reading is 240 V
